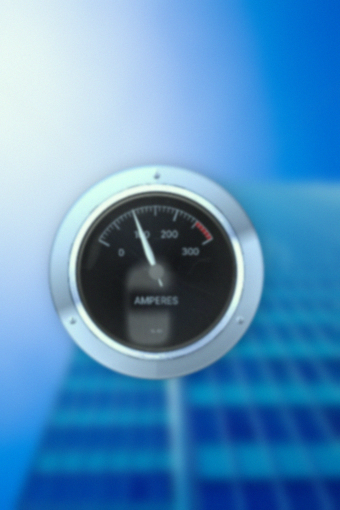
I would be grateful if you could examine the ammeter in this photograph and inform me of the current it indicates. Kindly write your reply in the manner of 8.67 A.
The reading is 100 A
